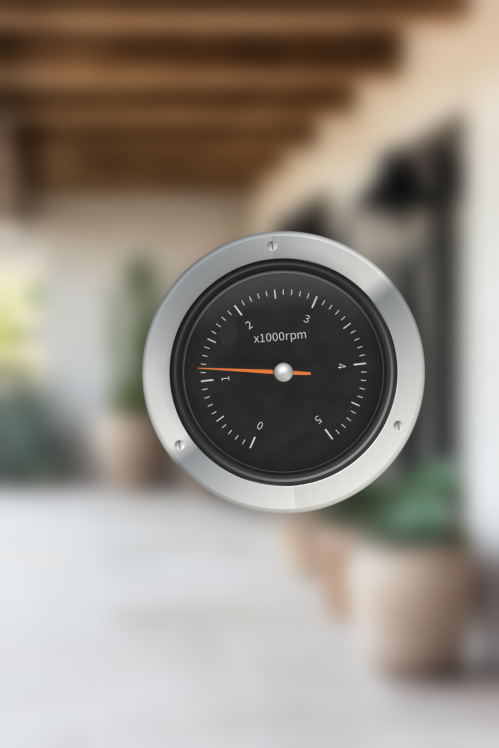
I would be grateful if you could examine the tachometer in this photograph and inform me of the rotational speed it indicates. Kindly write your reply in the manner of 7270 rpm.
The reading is 1150 rpm
